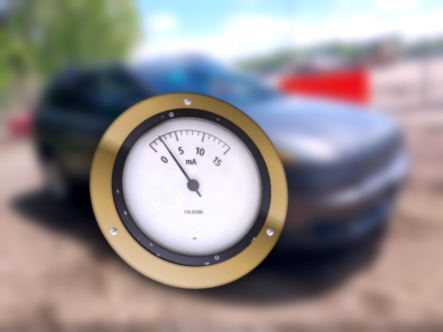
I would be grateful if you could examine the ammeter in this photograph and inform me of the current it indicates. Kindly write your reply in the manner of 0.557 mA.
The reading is 2 mA
